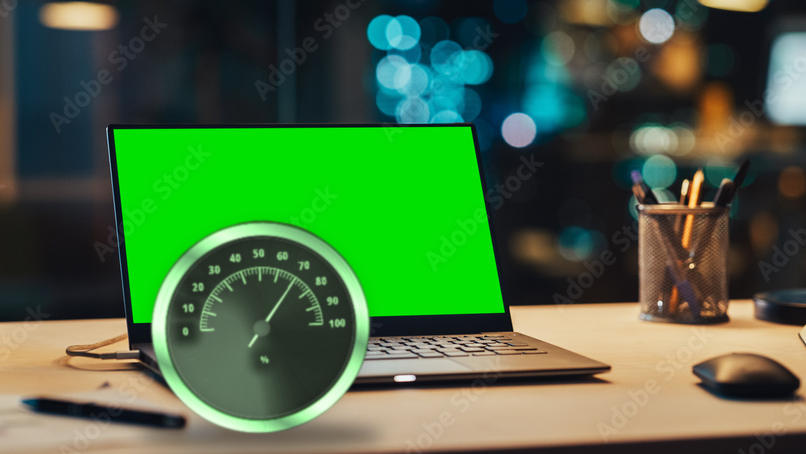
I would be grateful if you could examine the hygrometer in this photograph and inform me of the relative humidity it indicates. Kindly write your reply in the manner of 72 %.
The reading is 70 %
